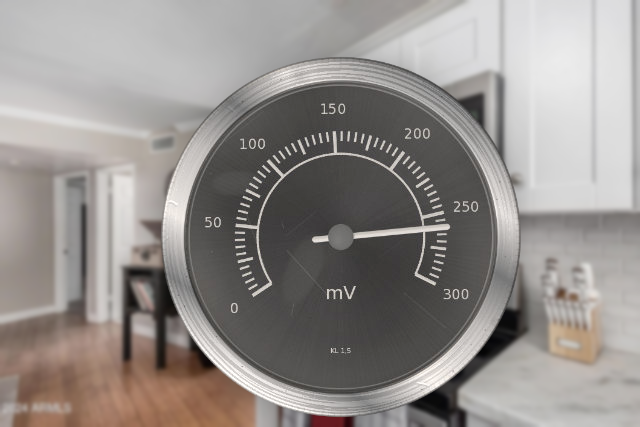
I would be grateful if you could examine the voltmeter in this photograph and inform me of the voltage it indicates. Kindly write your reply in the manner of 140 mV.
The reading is 260 mV
